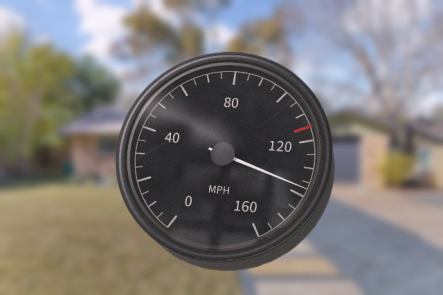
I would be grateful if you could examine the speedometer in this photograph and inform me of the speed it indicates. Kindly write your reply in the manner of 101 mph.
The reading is 137.5 mph
